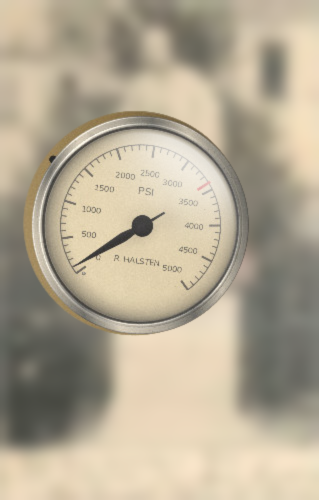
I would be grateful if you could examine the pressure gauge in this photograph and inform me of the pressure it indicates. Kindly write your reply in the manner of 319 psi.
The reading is 100 psi
